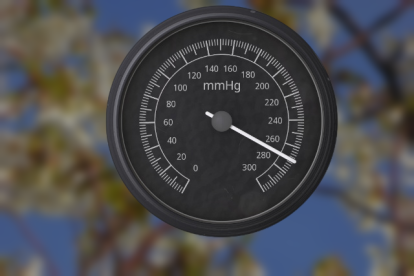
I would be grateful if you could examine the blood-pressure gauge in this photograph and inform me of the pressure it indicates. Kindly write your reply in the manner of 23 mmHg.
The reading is 270 mmHg
